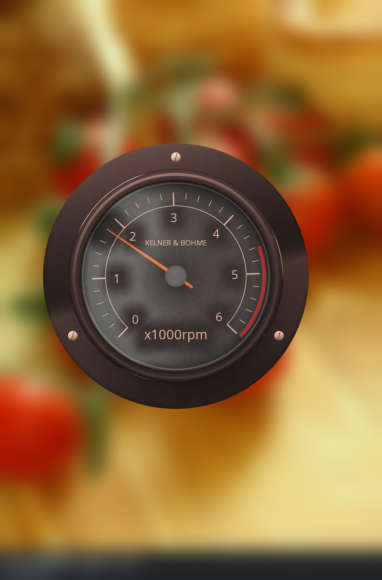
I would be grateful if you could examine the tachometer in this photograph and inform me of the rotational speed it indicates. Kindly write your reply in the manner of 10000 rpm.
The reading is 1800 rpm
